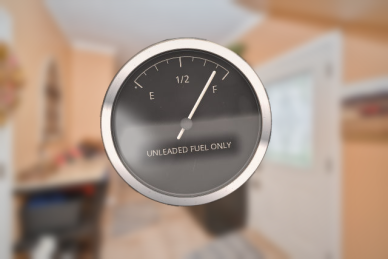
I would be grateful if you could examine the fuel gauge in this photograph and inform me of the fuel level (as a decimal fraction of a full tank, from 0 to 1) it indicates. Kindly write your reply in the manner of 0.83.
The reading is 0.875
